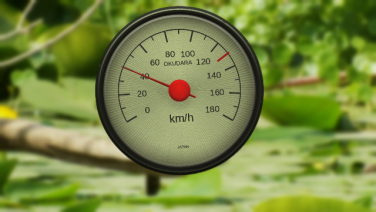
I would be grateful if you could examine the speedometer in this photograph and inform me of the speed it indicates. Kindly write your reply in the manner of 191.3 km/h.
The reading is 40 km/h
